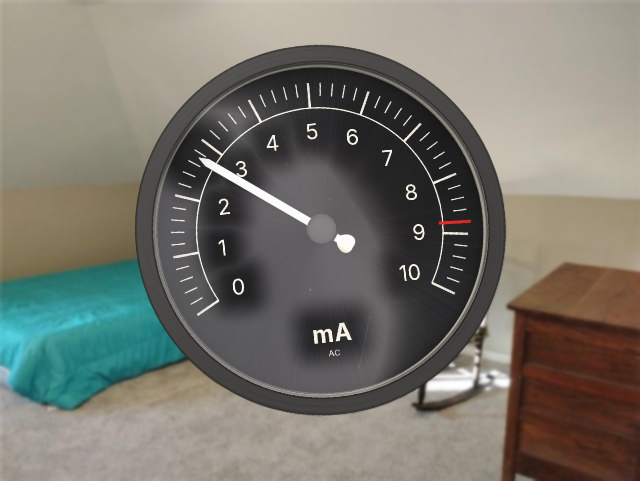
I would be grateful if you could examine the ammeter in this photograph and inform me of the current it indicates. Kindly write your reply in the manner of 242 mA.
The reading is 2.7 mA
